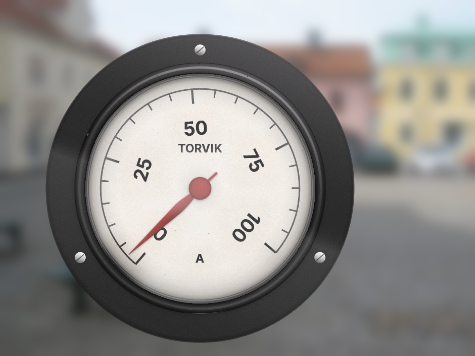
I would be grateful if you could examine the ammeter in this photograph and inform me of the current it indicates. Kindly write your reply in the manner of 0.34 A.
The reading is 2.5 A
